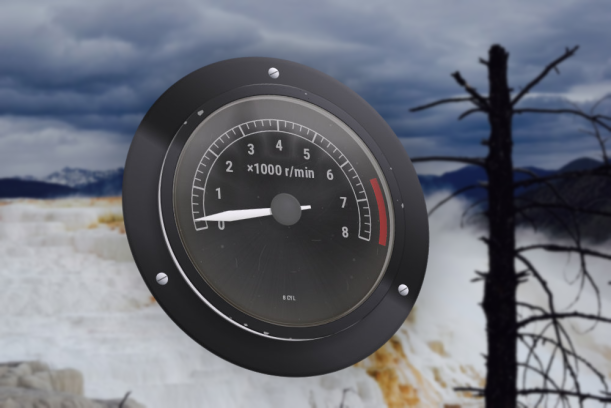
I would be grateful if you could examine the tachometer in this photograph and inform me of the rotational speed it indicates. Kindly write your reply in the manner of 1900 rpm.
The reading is 200 rpm
